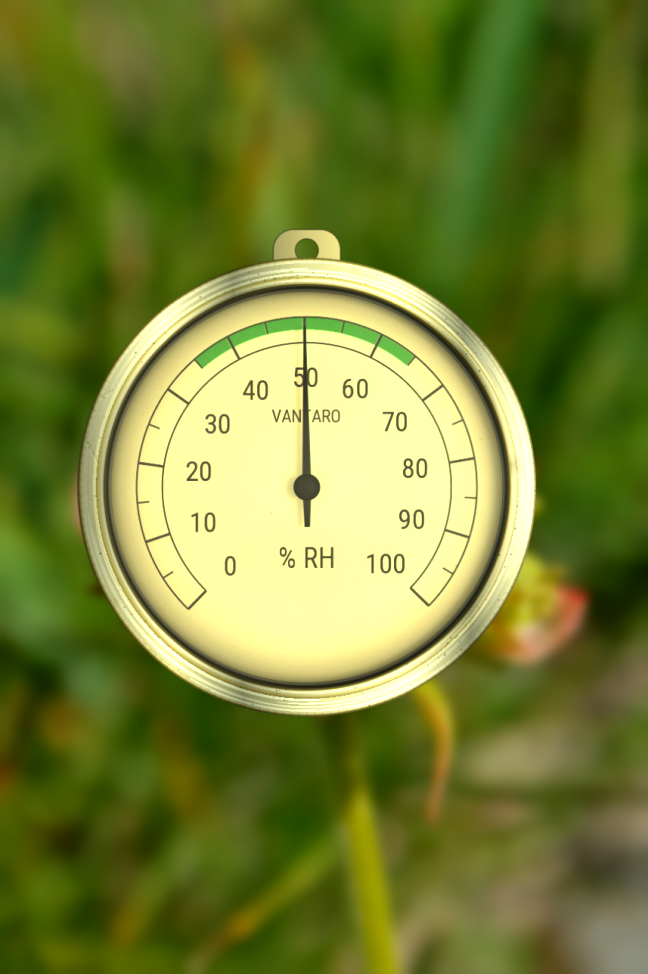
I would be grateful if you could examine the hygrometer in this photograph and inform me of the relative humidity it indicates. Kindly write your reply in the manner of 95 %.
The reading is 50 %
